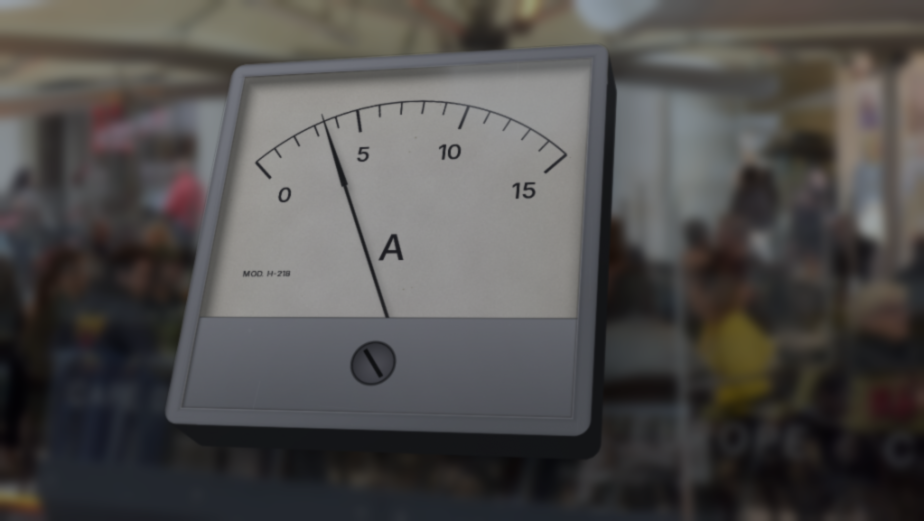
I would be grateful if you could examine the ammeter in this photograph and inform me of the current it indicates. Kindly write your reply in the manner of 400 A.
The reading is 3.5 A
